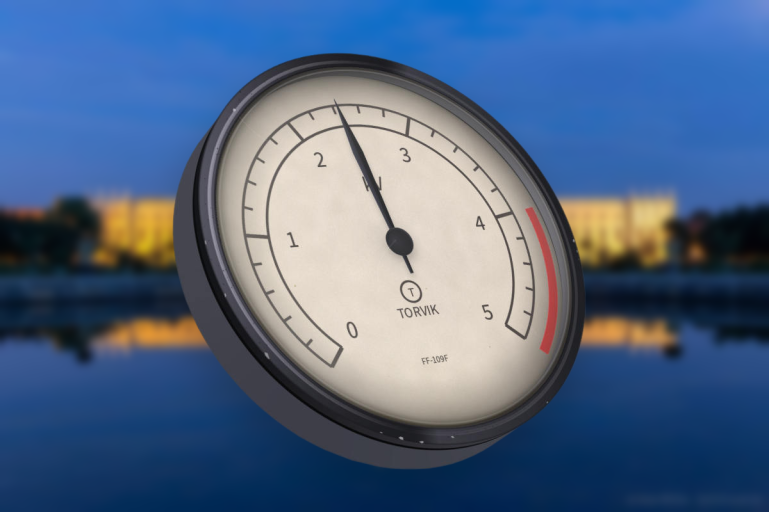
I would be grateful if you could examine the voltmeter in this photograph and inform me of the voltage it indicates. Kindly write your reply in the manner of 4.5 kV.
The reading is 2.4 kV
